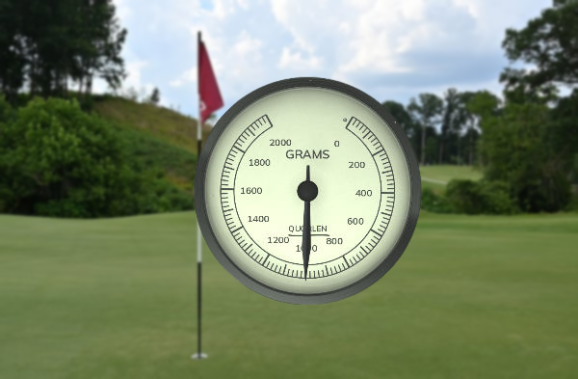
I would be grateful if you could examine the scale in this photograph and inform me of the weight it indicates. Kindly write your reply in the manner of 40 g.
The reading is 1000 g
